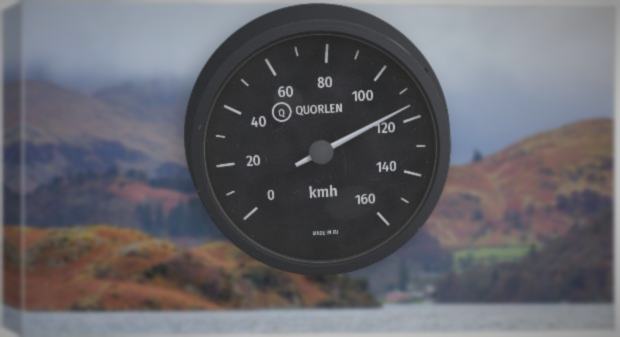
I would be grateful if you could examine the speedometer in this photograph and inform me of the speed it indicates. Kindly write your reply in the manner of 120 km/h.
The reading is 115 km/h
